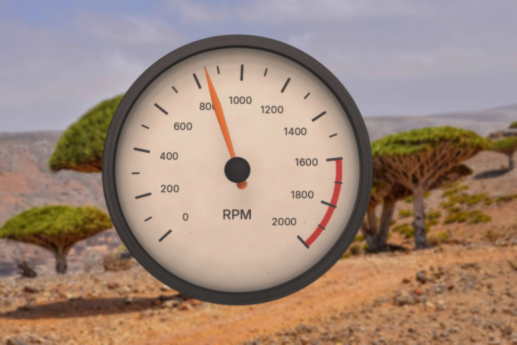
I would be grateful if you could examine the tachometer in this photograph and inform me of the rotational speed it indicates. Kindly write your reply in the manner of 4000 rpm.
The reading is 850 rpm
